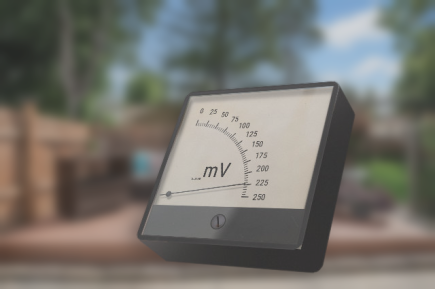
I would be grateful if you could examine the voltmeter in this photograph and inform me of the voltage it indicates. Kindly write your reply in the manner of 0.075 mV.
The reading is 225 mV
